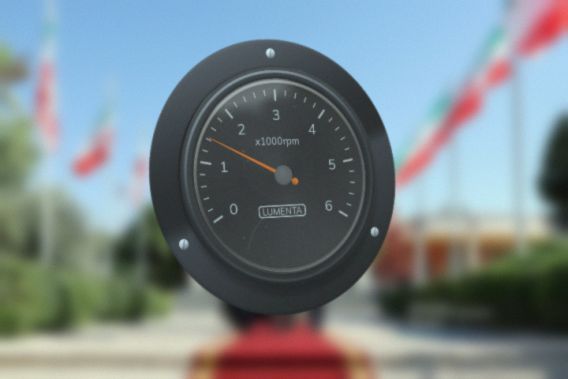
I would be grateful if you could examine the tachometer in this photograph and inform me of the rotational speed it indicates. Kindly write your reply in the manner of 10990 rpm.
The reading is 1400 rpm
